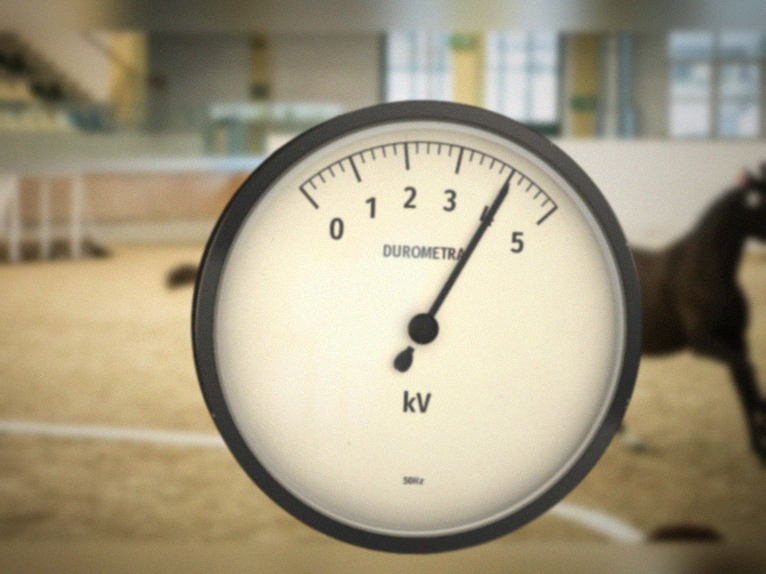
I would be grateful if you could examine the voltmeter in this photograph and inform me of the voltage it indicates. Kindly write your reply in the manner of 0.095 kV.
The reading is 4 kV
